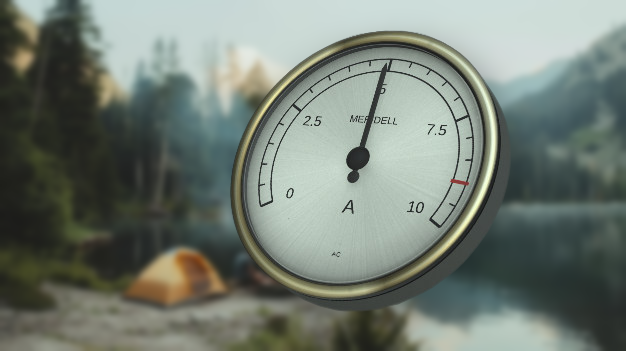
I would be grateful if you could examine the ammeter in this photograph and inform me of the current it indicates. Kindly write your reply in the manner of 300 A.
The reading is 5 A
